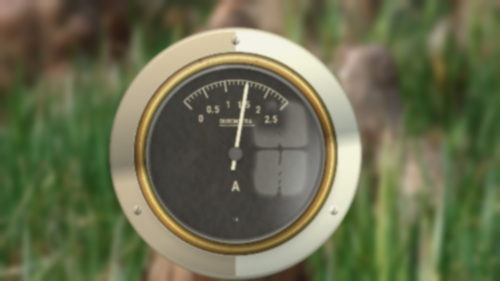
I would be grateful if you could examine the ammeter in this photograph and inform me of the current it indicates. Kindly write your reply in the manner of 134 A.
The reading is 1.5 A
